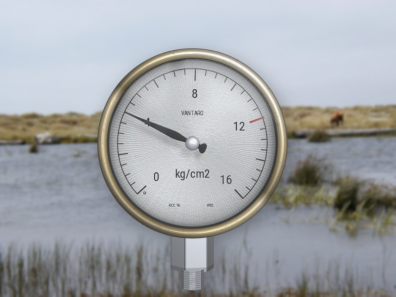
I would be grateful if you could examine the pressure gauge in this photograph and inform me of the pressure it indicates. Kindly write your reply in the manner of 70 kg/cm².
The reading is 4 kg/cm²
